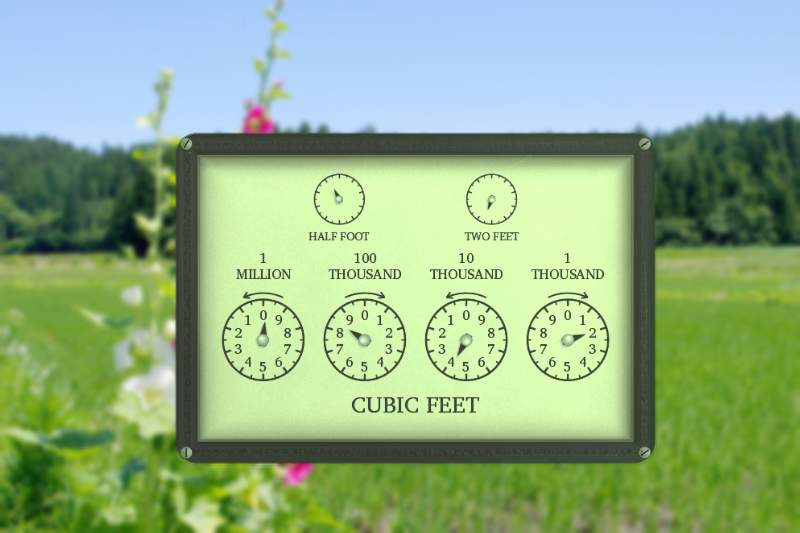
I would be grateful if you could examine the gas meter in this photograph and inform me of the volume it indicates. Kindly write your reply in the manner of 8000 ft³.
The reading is 984200 ft³
